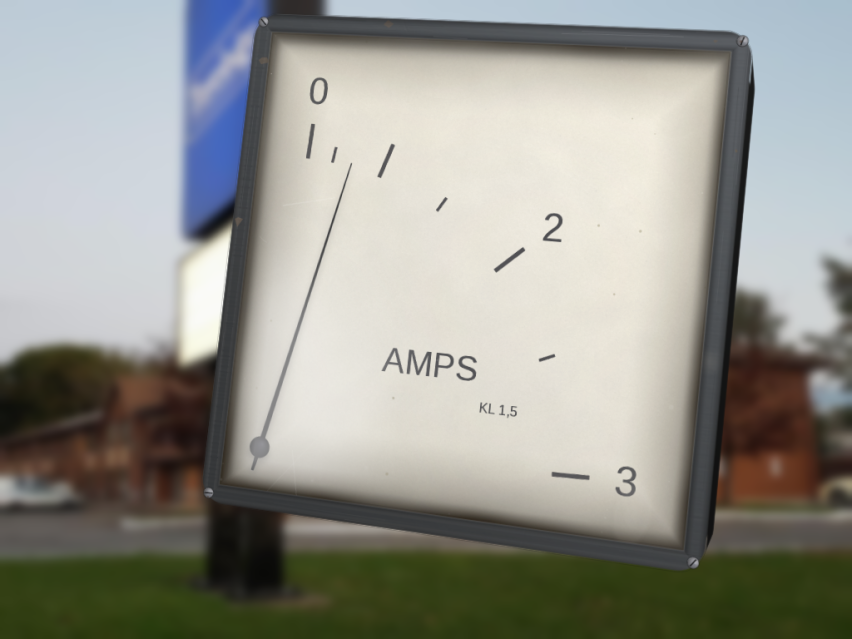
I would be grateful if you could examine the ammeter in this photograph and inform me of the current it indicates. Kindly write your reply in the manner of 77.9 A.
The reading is 0.75 A
